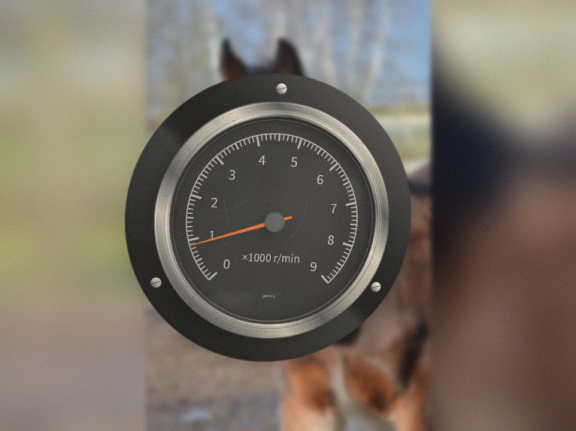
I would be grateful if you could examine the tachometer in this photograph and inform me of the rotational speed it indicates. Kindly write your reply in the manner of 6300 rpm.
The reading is 900 rpm
